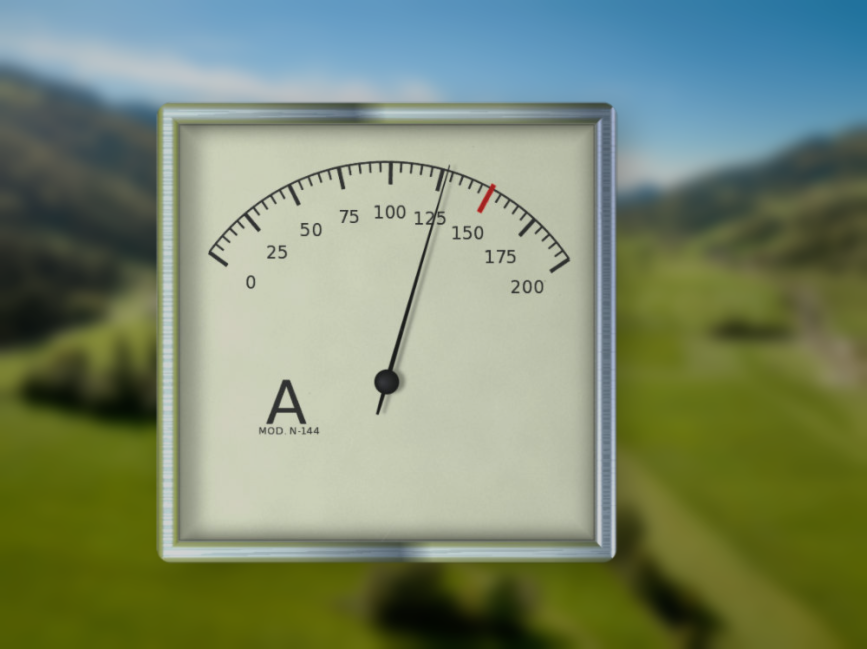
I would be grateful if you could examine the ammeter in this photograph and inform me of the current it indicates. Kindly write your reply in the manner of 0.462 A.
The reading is 127.5 A
